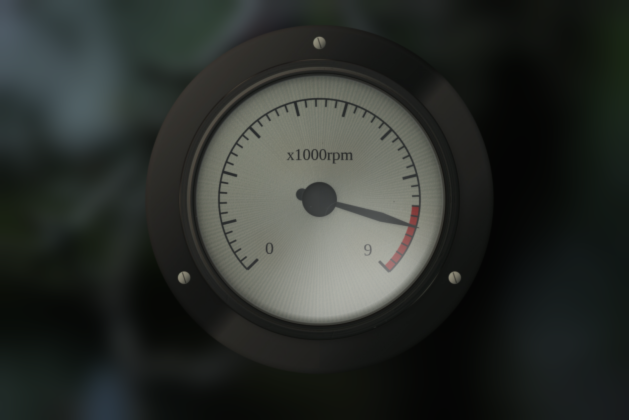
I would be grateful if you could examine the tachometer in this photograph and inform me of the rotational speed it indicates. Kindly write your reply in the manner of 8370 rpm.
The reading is 8000 rpm
